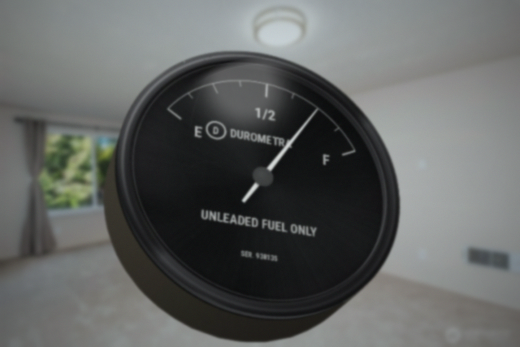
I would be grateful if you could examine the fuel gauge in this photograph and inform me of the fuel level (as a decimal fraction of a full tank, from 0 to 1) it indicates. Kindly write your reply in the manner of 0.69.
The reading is 0.75
